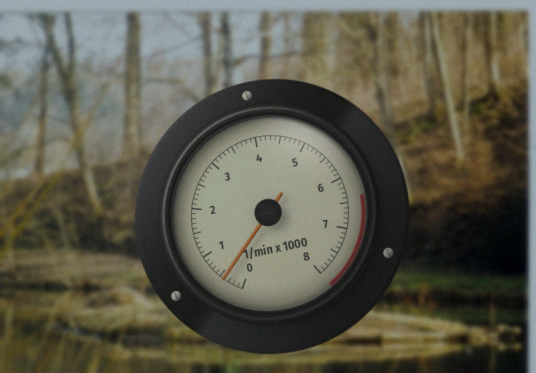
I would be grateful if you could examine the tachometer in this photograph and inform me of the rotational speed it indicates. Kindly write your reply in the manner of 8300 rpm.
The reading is 400 rpm
